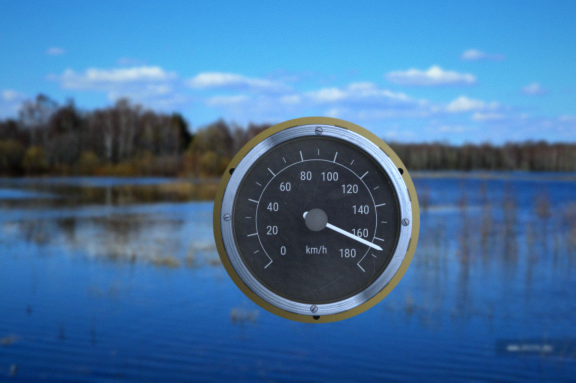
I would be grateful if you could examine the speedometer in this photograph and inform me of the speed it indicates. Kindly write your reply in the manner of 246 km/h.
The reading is 165 km/h
